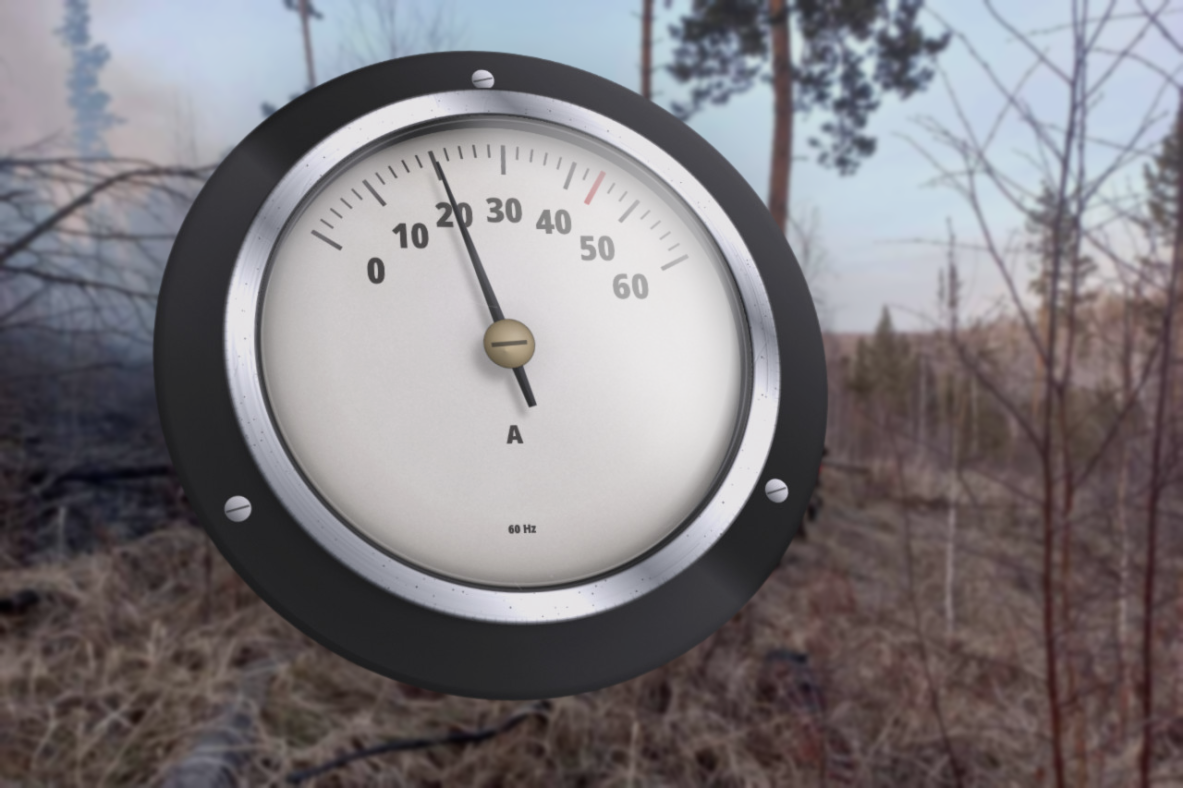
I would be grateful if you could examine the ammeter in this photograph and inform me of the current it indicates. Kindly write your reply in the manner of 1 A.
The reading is 20 A
